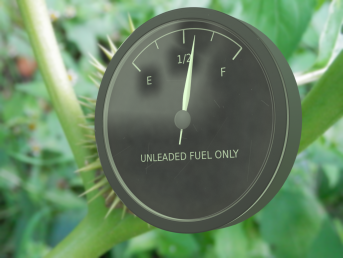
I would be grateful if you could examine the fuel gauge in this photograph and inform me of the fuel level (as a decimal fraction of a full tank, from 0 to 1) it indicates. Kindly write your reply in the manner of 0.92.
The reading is 0.625
